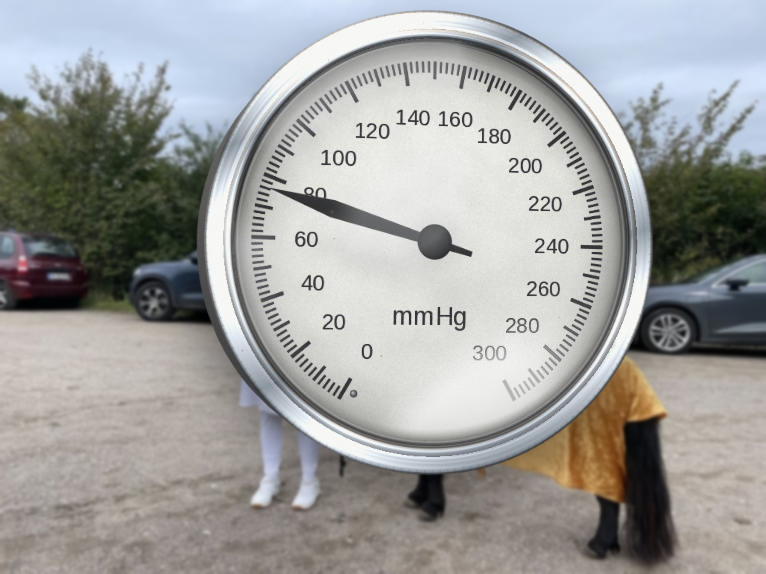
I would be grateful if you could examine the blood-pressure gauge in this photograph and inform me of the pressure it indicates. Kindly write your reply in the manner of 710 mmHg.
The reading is 76 mmHg
